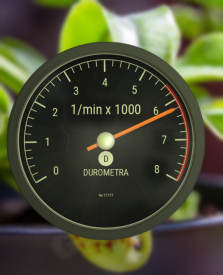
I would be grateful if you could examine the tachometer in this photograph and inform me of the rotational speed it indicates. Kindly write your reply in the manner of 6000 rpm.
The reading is 6200 rpm
